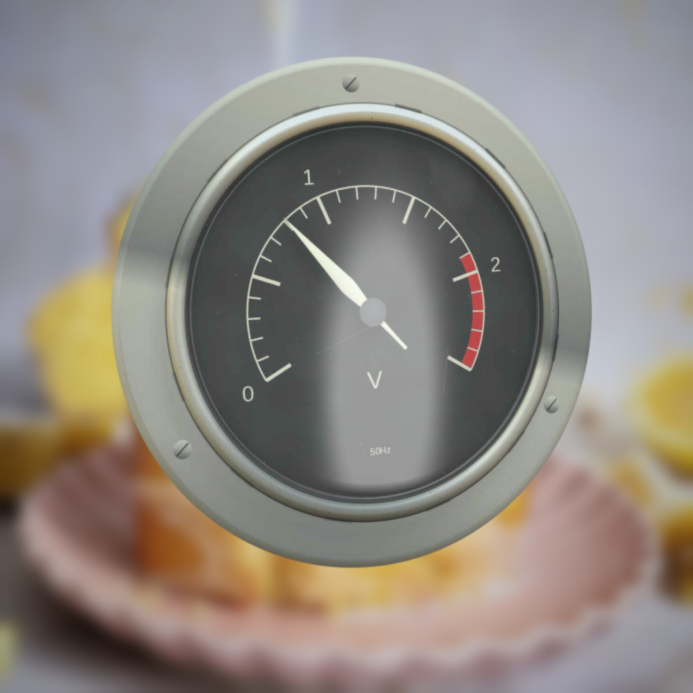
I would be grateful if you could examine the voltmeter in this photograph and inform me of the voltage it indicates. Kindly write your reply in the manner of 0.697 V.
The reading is 0.8 V
